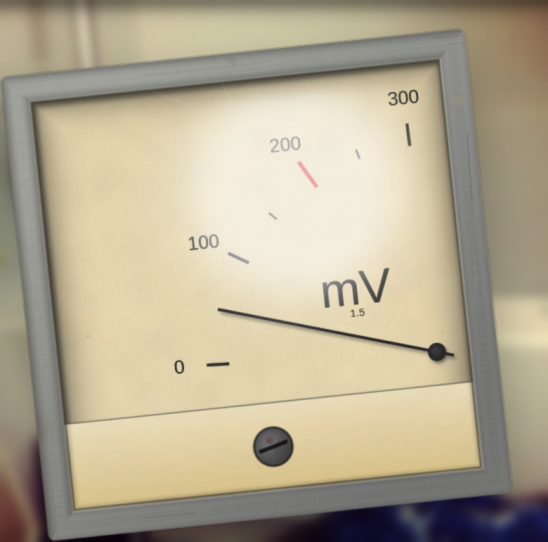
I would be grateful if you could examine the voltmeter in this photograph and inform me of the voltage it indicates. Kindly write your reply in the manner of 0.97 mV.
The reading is 50 mV
